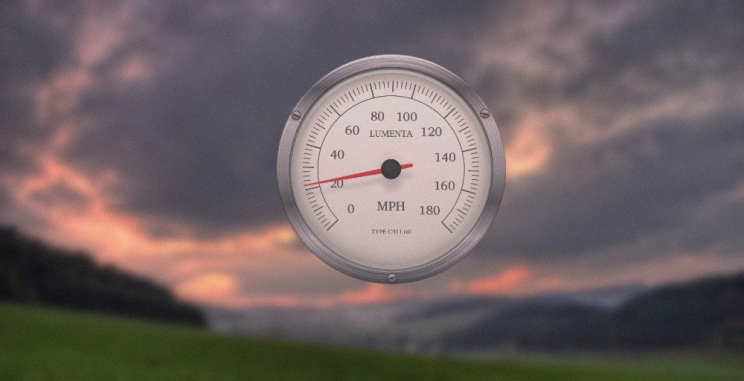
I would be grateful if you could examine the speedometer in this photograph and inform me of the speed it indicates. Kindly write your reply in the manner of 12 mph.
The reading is 22 mph
